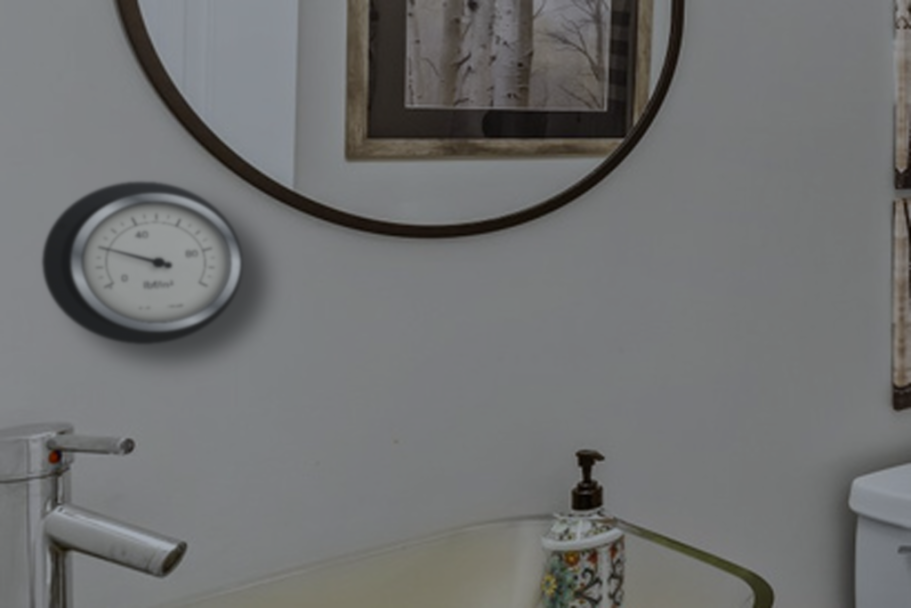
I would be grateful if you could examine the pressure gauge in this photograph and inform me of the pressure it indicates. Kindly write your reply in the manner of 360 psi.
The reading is 20 psi
